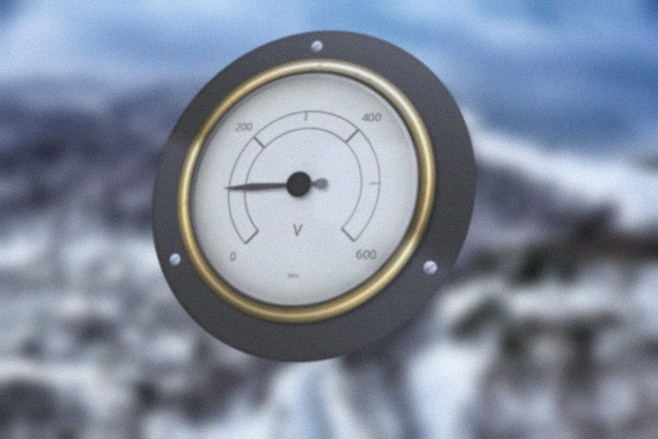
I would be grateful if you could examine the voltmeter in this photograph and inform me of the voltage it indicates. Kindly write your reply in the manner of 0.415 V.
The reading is 100 V
